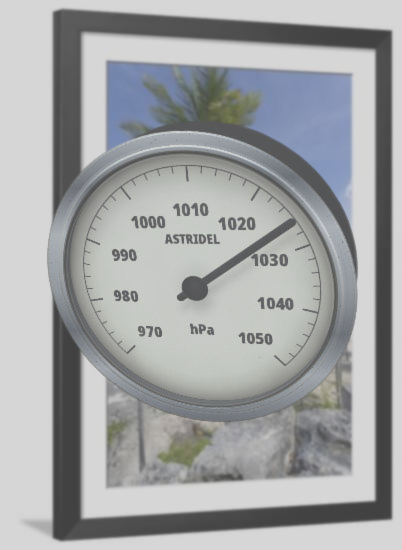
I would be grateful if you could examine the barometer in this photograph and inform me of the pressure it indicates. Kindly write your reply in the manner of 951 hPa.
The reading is 1026 hPa
